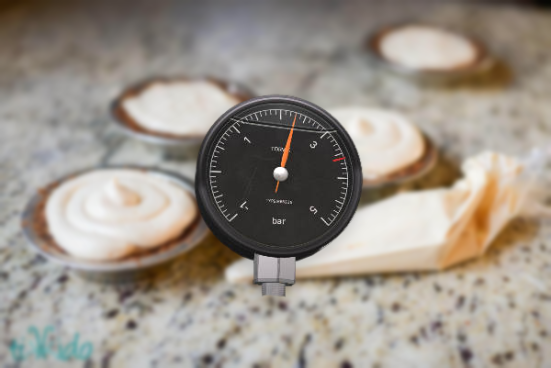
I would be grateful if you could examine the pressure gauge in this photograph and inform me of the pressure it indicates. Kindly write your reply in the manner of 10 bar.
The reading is 2.3 bar
